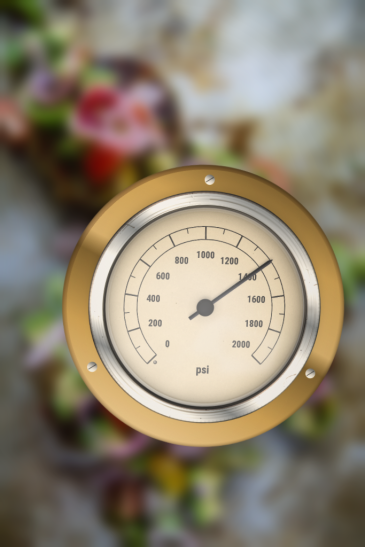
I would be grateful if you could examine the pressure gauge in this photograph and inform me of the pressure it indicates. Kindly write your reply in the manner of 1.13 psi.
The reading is 1400 psi
